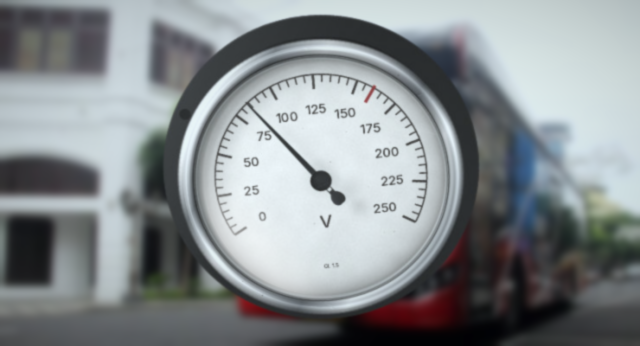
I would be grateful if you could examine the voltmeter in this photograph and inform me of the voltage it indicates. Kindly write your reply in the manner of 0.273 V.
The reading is 85 V
